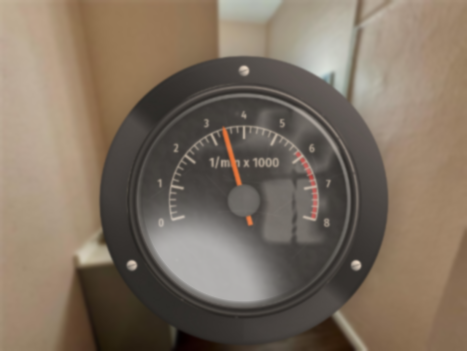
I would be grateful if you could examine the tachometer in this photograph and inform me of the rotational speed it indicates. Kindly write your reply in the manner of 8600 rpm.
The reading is 3400 rpm
